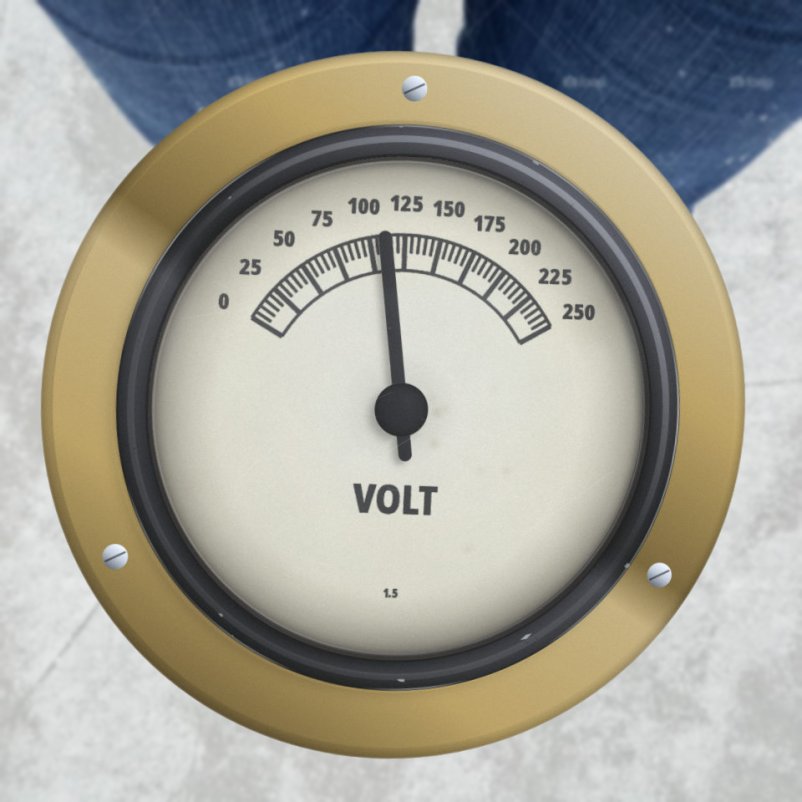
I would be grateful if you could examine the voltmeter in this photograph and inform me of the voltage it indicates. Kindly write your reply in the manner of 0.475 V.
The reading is 110 V
